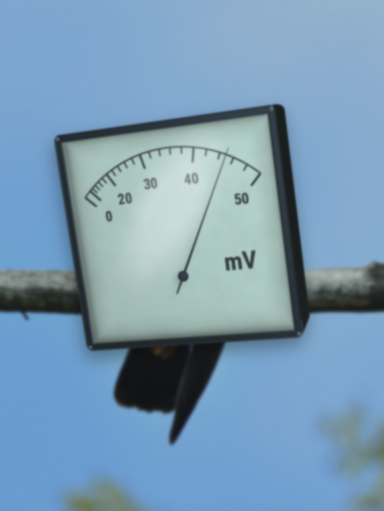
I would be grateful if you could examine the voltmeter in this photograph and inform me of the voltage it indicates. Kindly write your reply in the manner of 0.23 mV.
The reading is 45 mV
